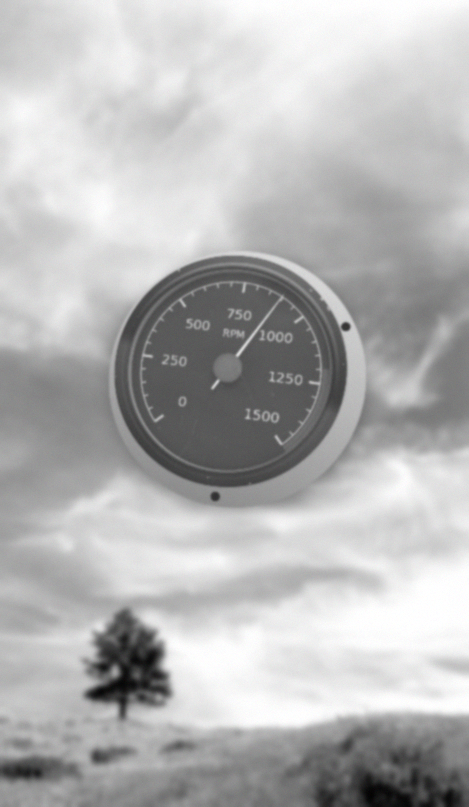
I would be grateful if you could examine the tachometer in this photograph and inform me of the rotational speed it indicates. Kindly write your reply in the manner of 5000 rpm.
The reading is 900 rpm
